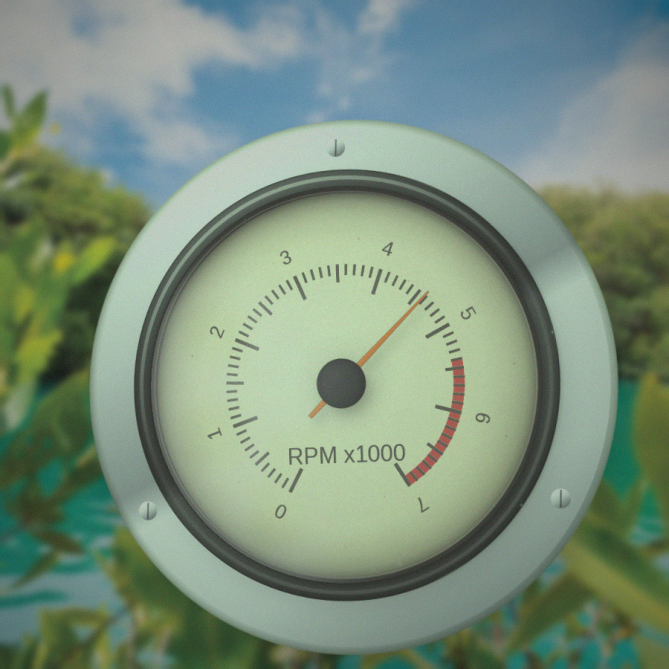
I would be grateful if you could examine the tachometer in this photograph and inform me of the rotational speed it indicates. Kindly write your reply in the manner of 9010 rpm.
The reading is 4600 rpm
